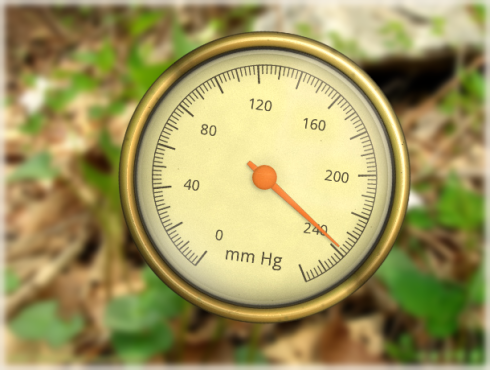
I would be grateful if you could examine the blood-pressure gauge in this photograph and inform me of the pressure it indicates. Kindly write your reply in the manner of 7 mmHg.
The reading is 238 mmHg
